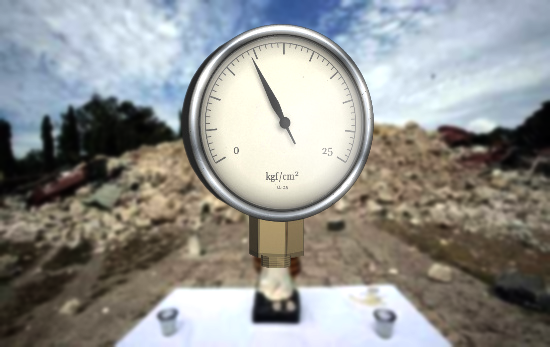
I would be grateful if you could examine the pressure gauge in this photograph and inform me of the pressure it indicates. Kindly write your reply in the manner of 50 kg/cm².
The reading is 9.5 kg/cm²
